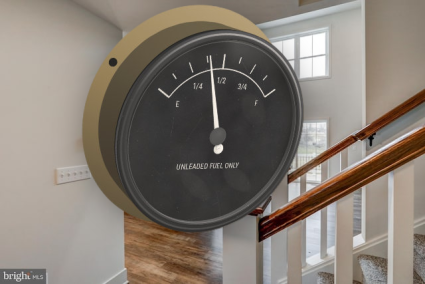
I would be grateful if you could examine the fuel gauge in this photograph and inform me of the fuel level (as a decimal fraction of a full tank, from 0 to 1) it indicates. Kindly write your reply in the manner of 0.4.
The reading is 0.375
